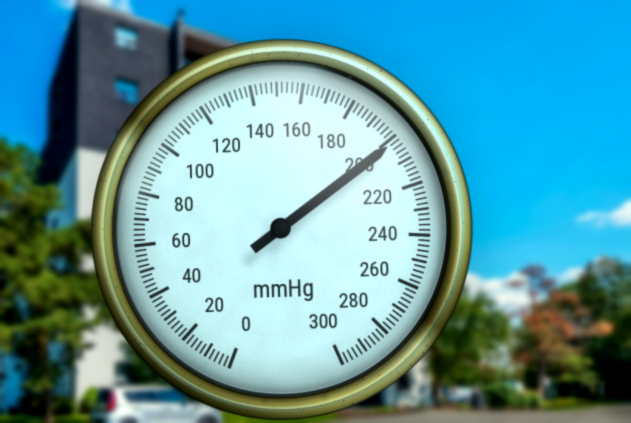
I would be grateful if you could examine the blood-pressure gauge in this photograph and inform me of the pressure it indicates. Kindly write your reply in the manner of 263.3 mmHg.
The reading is 202 mmHg
